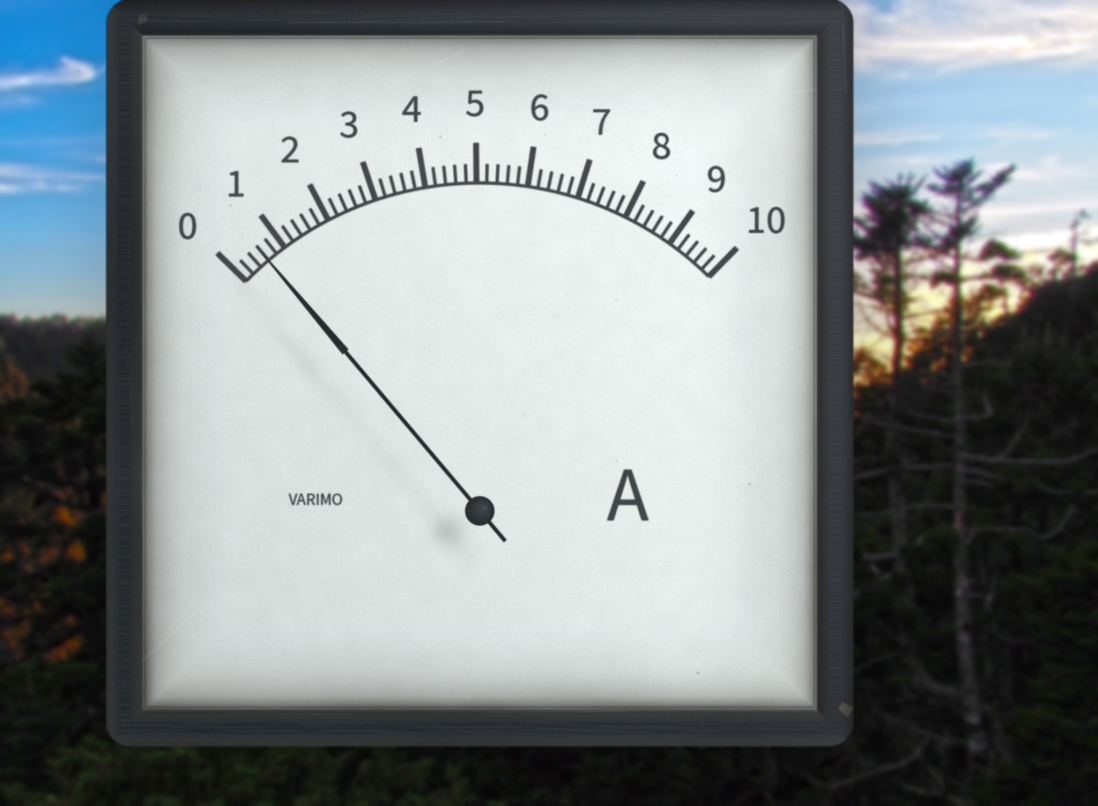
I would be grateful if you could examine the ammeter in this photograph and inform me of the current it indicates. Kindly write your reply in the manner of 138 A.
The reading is 0.6 A
